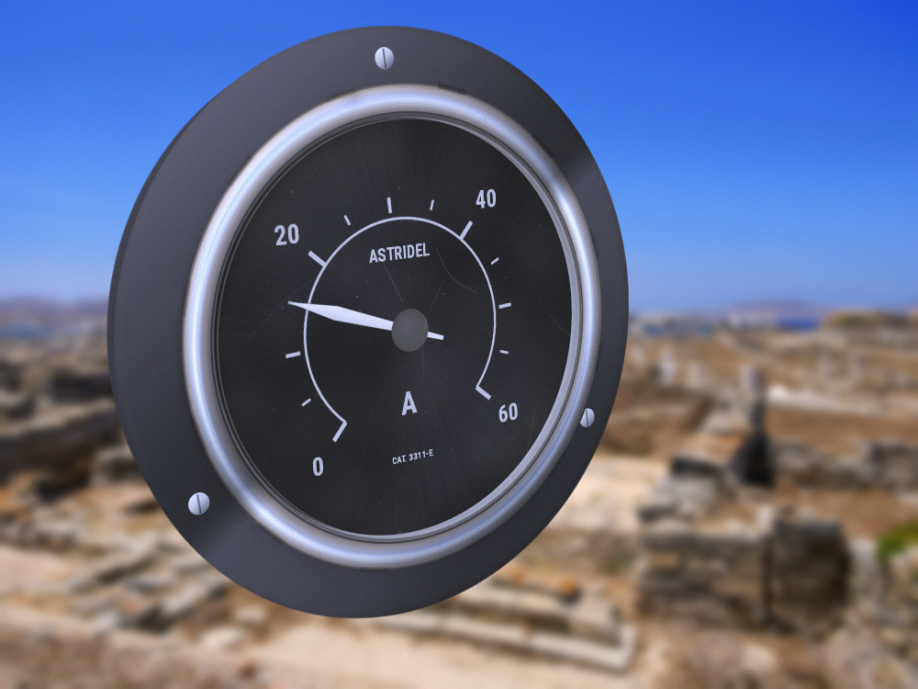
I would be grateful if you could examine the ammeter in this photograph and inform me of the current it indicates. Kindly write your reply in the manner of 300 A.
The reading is 15 A
